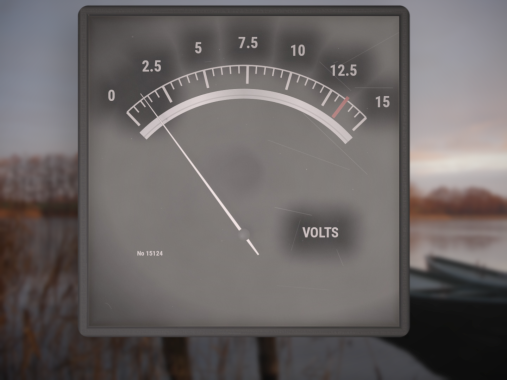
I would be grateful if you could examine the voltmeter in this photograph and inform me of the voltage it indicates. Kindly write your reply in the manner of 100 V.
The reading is 1.25 V
